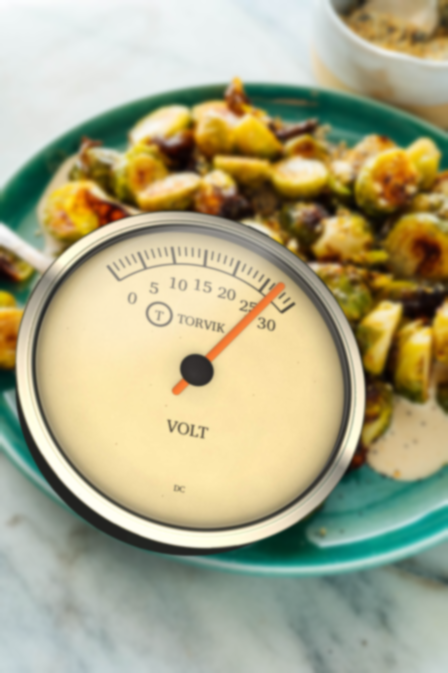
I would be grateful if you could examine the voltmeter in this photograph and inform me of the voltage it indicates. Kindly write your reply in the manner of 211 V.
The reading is 27 V
